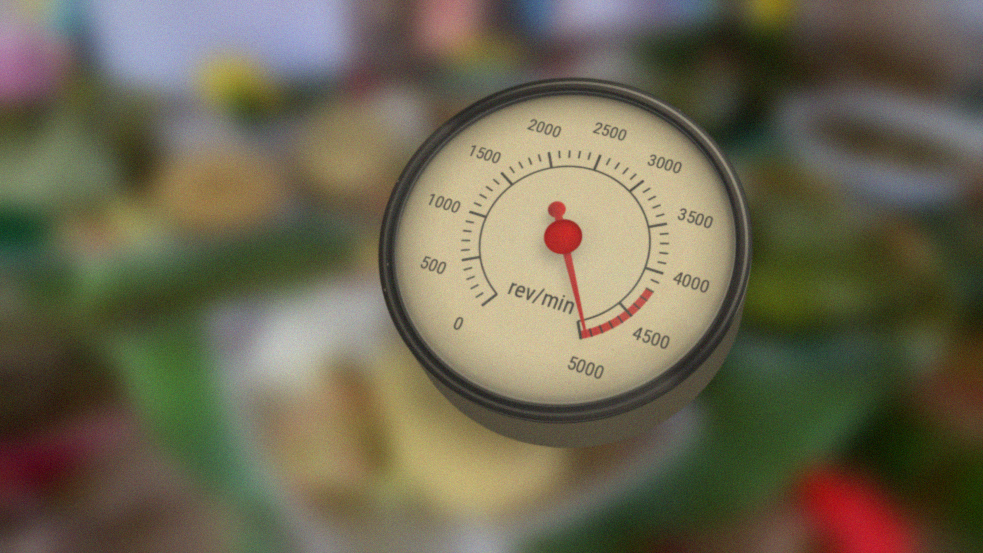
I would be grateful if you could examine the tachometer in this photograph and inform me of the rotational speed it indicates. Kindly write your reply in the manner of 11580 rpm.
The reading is 4950 rpm
